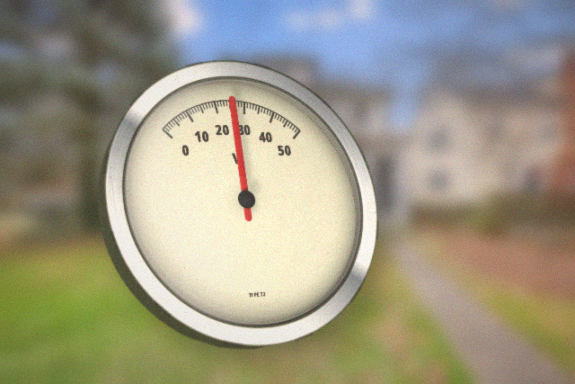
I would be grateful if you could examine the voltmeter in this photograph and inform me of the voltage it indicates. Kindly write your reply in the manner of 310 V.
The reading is 25 V
